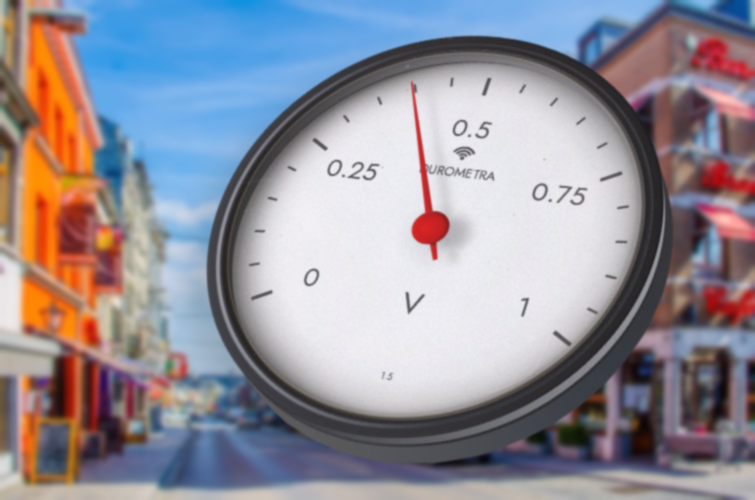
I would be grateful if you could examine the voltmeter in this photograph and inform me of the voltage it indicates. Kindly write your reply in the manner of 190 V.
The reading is 0.4 V
